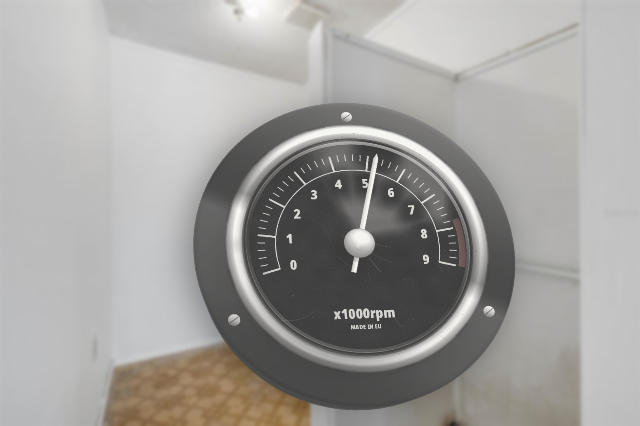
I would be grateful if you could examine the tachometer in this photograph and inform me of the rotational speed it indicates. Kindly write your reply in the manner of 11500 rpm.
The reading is 5200 rpm
